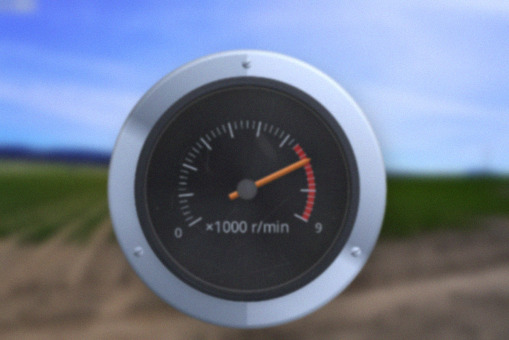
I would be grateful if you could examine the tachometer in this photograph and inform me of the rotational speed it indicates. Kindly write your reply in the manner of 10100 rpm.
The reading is 7000 rpm
